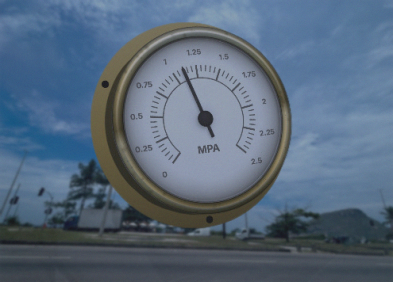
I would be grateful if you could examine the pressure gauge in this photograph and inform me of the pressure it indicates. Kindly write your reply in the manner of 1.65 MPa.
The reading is 1.1 MPa
